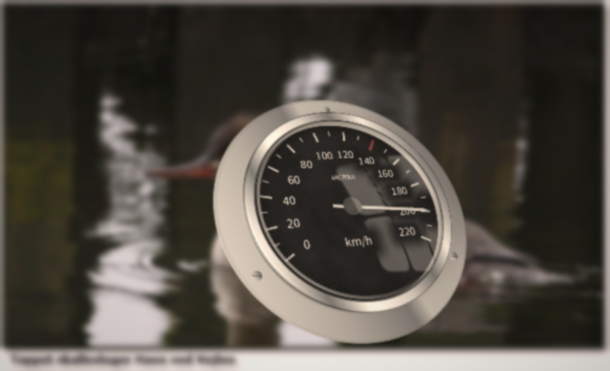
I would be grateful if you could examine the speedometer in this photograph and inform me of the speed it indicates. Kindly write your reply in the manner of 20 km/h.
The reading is 200 km/h
